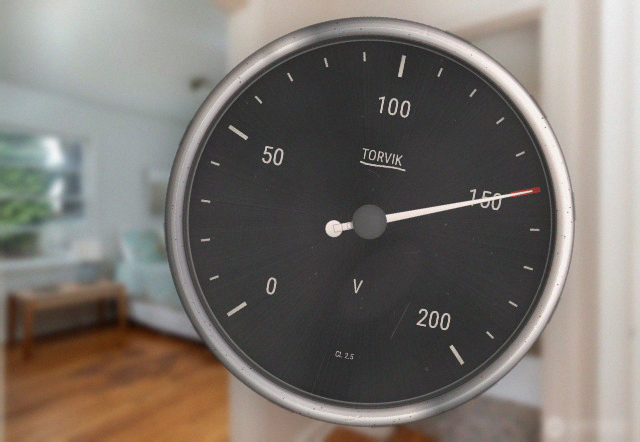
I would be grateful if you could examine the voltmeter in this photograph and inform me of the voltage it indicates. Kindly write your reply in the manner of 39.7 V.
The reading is 150 V
